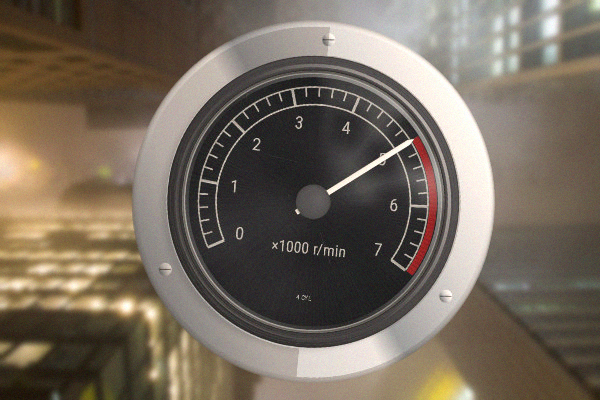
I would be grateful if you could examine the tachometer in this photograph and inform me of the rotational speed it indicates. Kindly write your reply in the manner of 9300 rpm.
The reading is 5000 rpm
